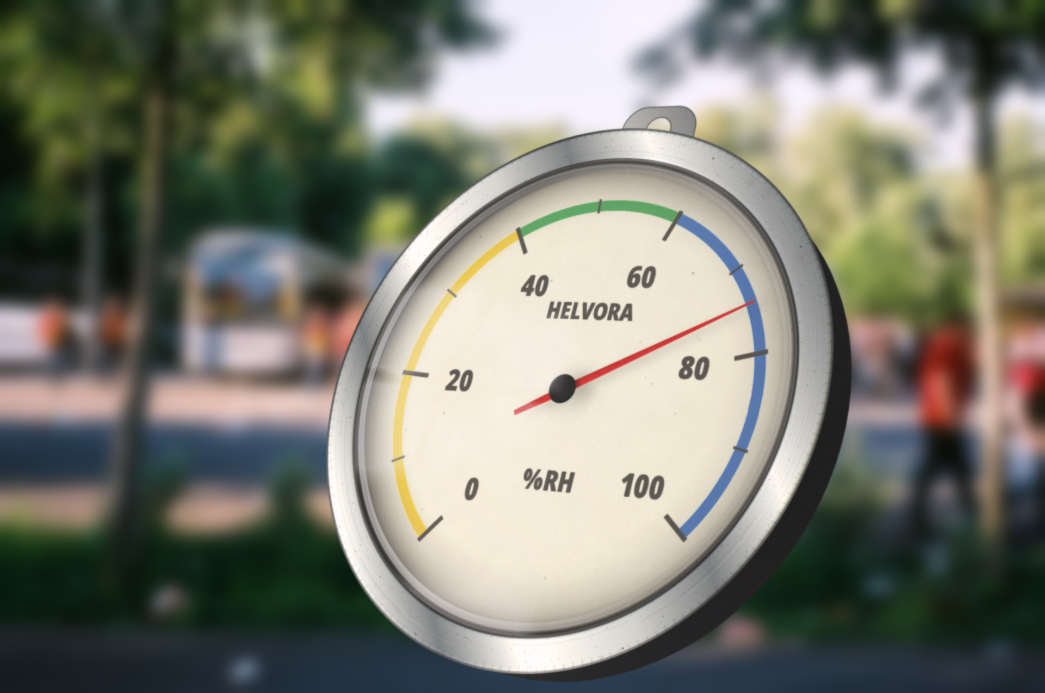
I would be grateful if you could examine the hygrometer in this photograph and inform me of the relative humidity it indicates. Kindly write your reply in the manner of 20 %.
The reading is 75 %
